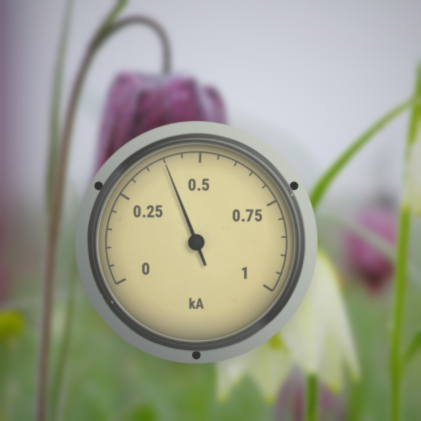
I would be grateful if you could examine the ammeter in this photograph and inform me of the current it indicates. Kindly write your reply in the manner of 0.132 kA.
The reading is 0.4 kA
